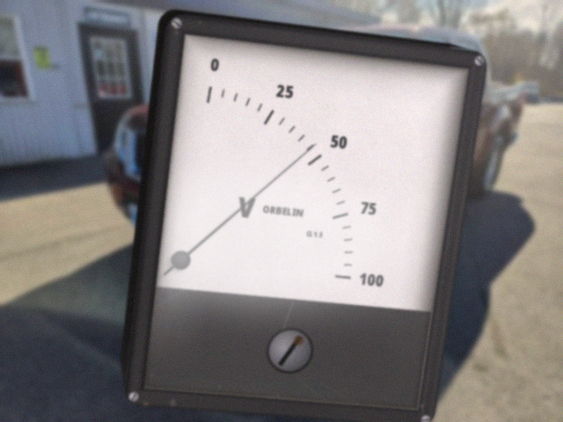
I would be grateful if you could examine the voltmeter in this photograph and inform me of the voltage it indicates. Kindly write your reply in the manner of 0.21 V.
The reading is 45 V
